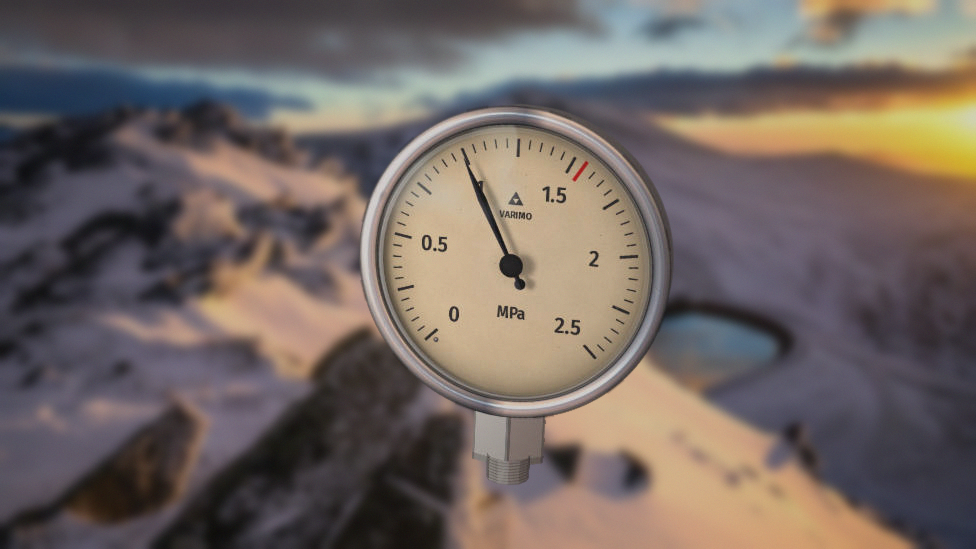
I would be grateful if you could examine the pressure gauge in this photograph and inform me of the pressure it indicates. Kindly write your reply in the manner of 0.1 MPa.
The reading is 1 MPa
